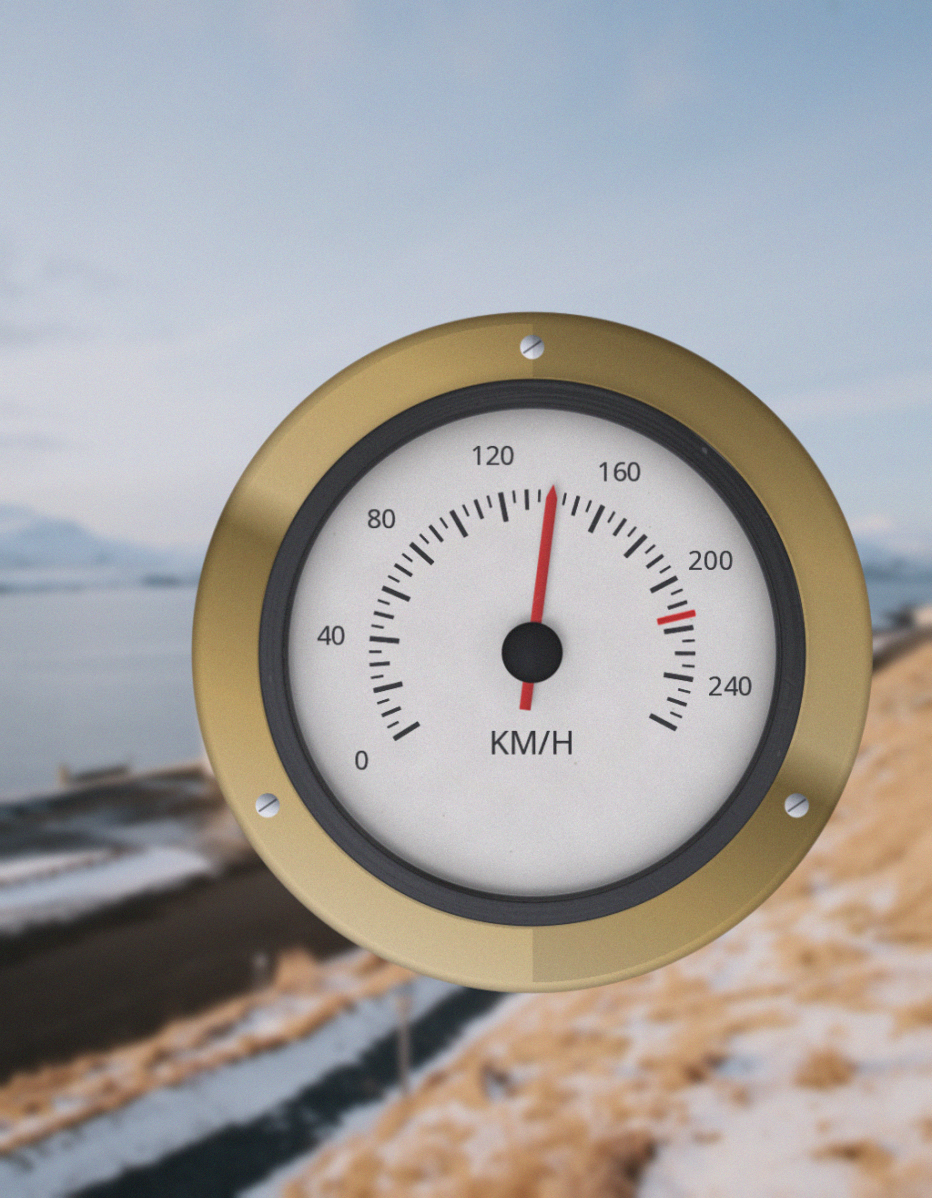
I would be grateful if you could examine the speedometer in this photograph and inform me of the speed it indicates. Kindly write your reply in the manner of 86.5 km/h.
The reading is 140 km/h
